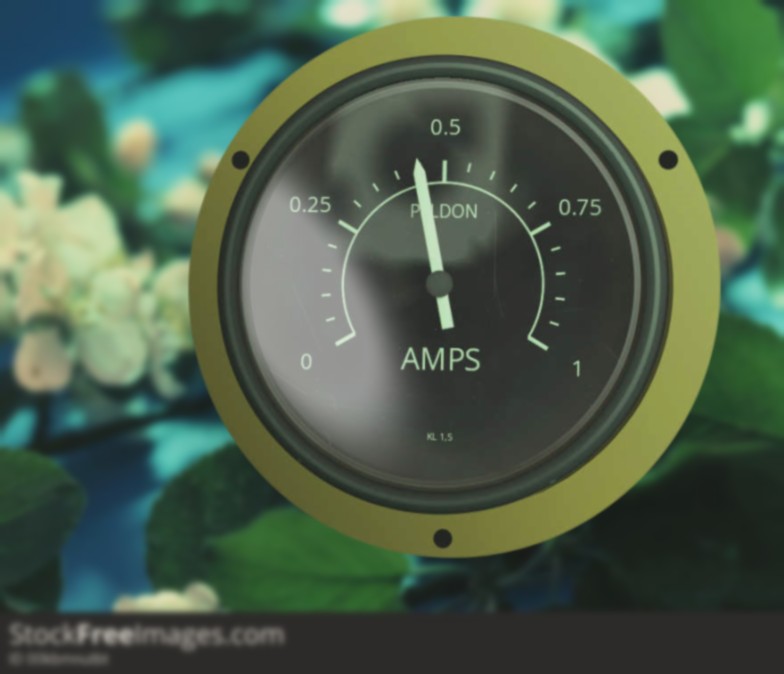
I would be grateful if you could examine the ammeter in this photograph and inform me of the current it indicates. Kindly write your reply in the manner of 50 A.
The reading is 0.45 A
